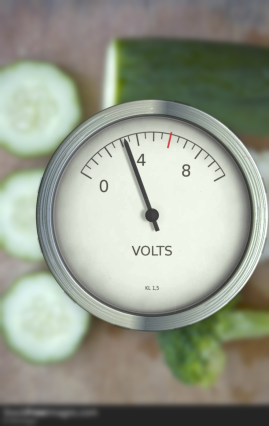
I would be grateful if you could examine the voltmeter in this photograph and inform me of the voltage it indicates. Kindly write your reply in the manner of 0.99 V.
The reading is 3.25 V
